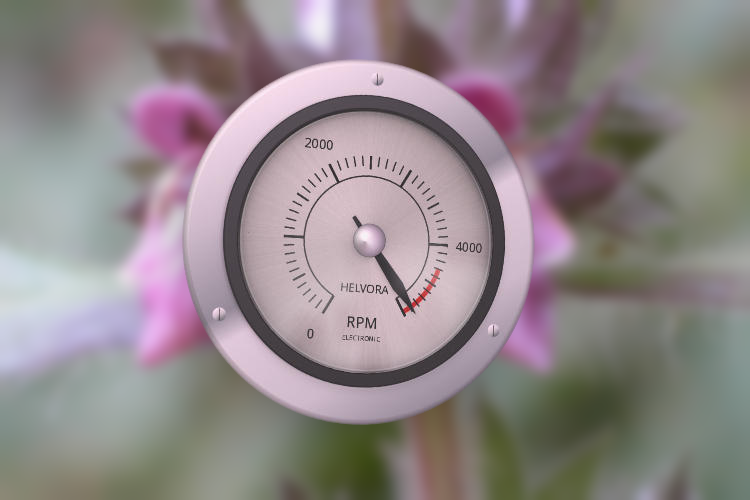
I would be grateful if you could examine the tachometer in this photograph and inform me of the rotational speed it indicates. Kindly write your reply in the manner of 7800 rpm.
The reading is 4900 rpm
